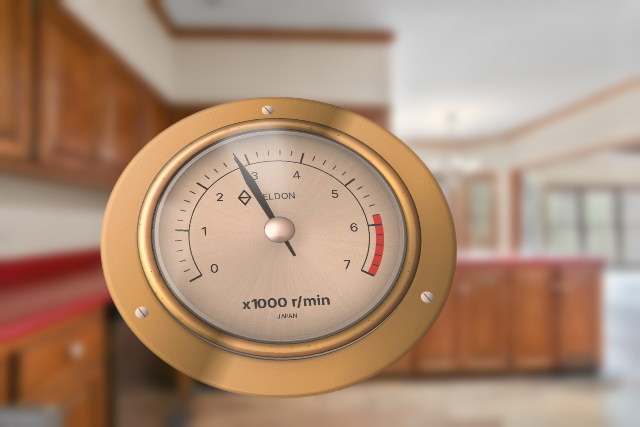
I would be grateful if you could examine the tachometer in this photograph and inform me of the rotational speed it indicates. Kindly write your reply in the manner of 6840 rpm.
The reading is 2800 rpm
